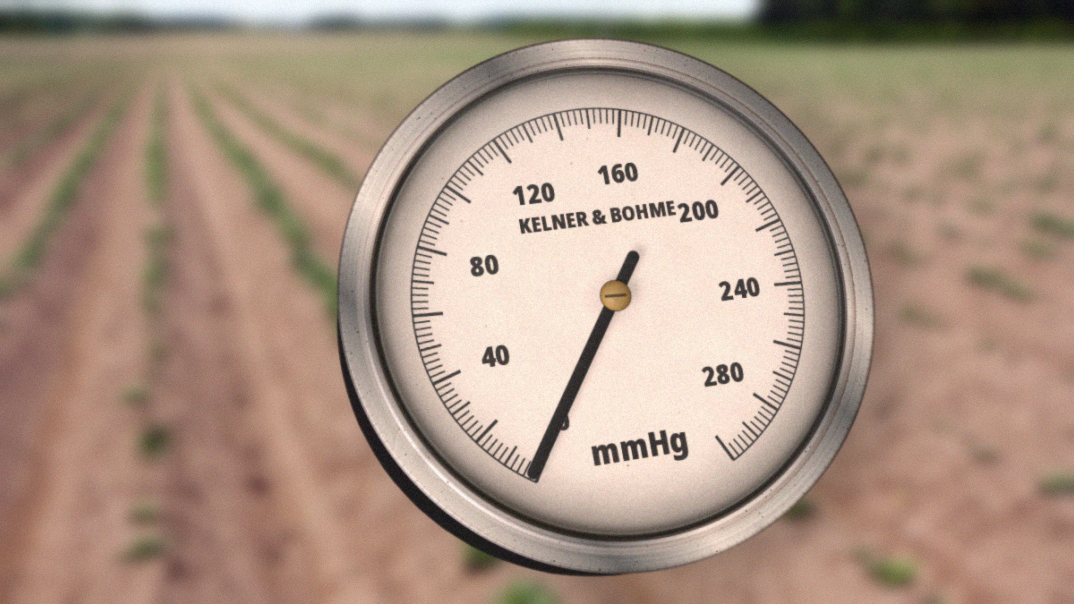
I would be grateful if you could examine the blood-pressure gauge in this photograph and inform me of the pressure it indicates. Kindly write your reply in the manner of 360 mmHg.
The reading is 2 mmHg
